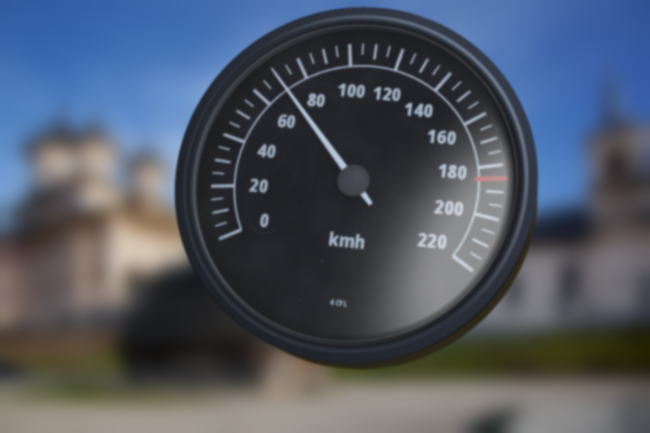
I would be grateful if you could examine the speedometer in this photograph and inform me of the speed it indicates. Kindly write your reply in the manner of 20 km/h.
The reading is 70 km/h
